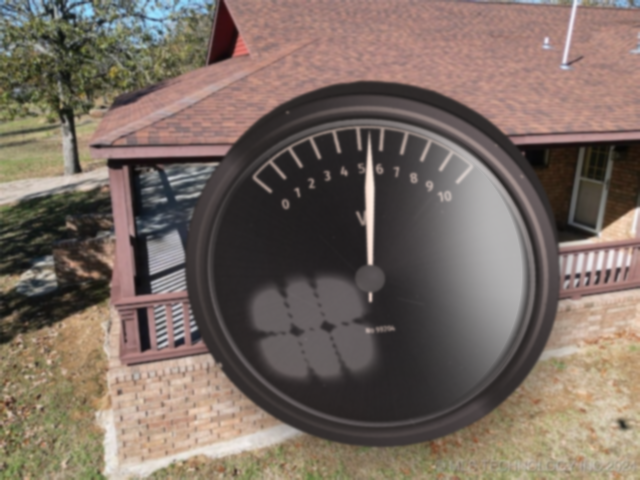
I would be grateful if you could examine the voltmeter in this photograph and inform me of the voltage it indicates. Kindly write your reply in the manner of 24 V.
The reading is 5.5 V
